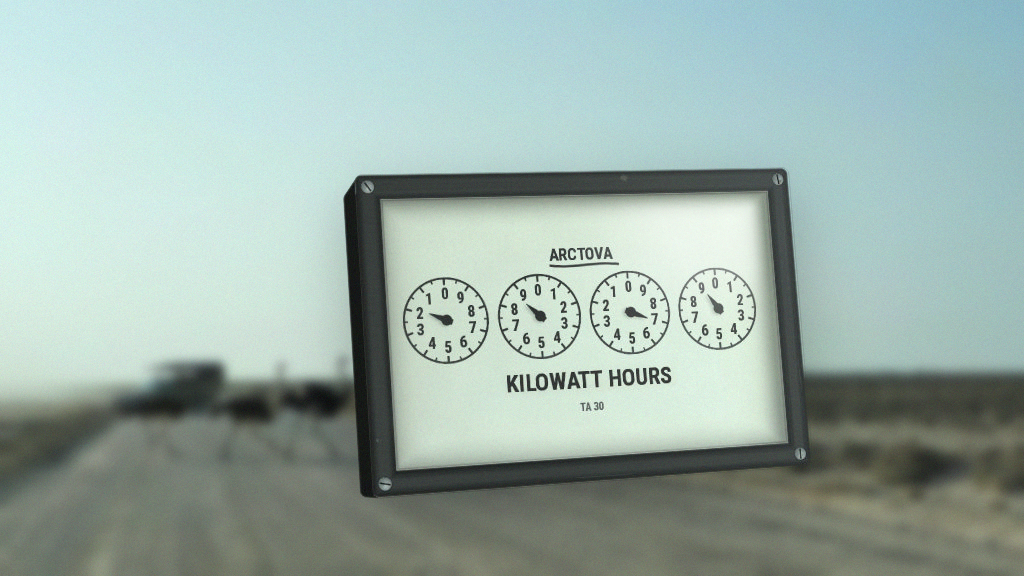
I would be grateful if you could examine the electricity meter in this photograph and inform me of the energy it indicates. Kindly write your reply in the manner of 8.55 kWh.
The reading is 1869 kWh
